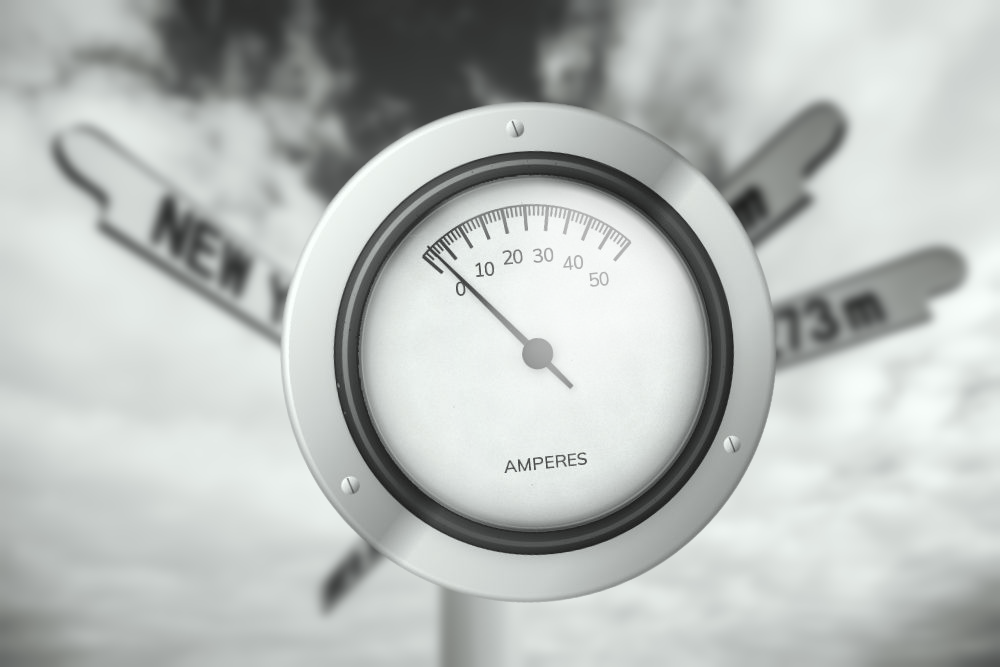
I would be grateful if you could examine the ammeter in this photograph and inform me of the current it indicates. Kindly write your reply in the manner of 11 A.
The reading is 2 A
